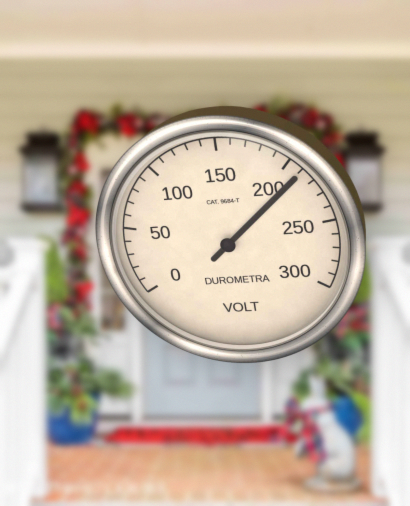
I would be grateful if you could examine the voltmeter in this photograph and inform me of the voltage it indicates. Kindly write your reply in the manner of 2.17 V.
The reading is 210 V
